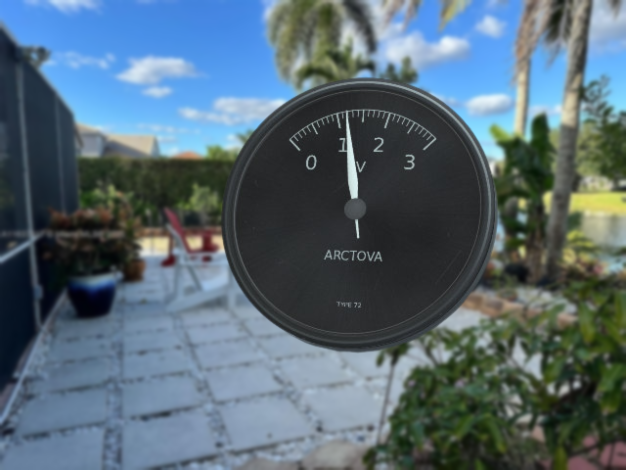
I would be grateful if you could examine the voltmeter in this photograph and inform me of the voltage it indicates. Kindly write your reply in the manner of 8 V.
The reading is 1.2 V
